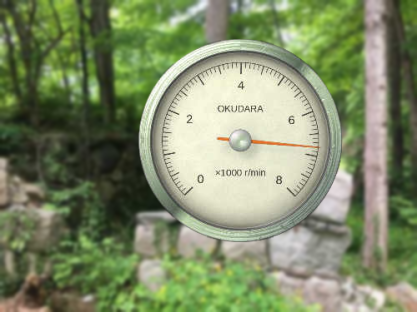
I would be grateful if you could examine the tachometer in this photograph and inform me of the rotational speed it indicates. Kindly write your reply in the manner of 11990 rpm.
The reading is 6800 rpm
